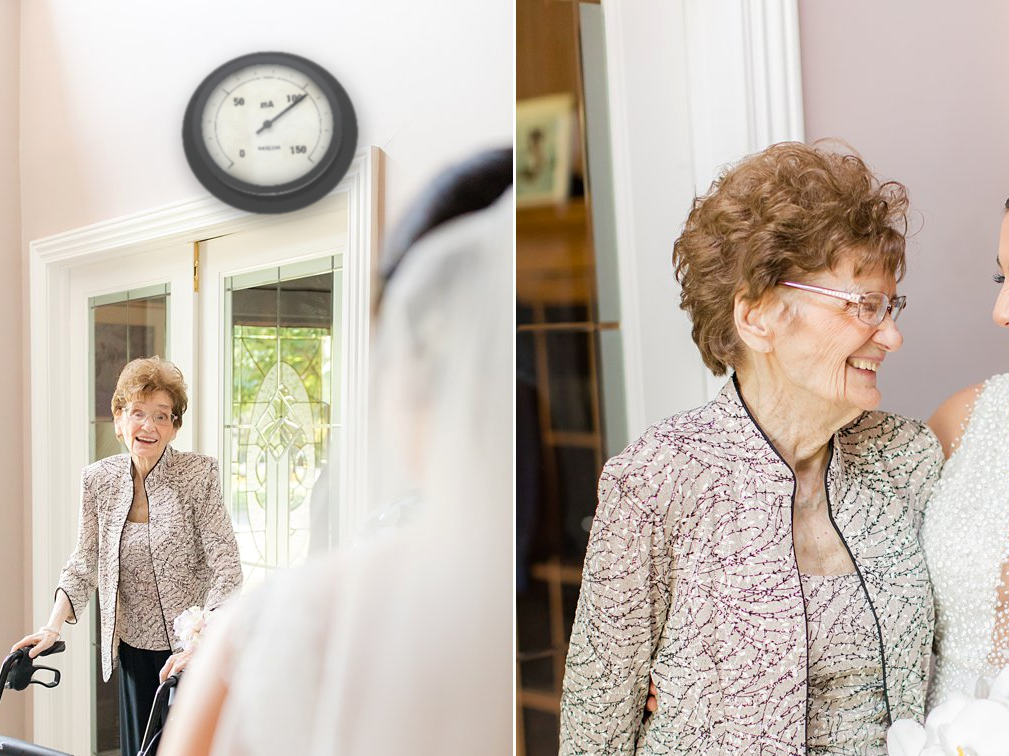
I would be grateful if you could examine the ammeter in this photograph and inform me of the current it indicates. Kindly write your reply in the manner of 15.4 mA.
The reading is 105 mA
